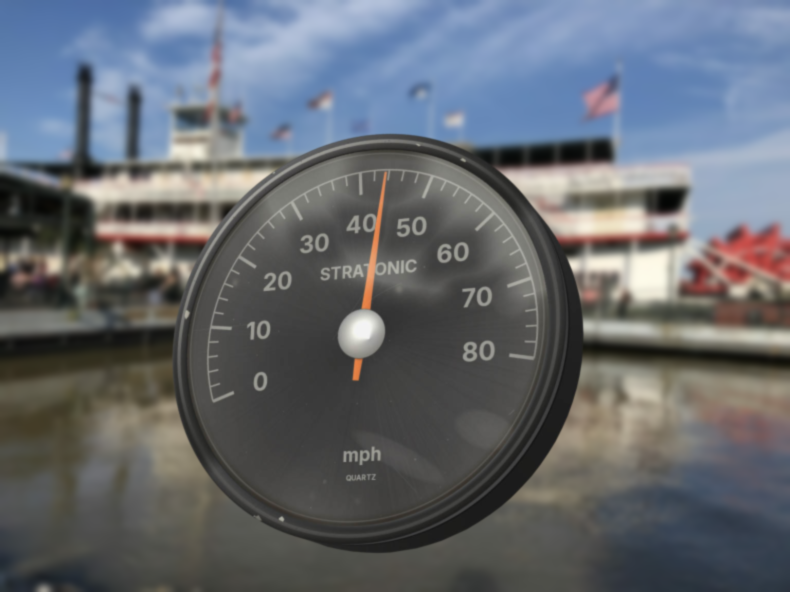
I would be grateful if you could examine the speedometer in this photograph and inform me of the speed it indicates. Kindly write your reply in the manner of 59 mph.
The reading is 44 mph
